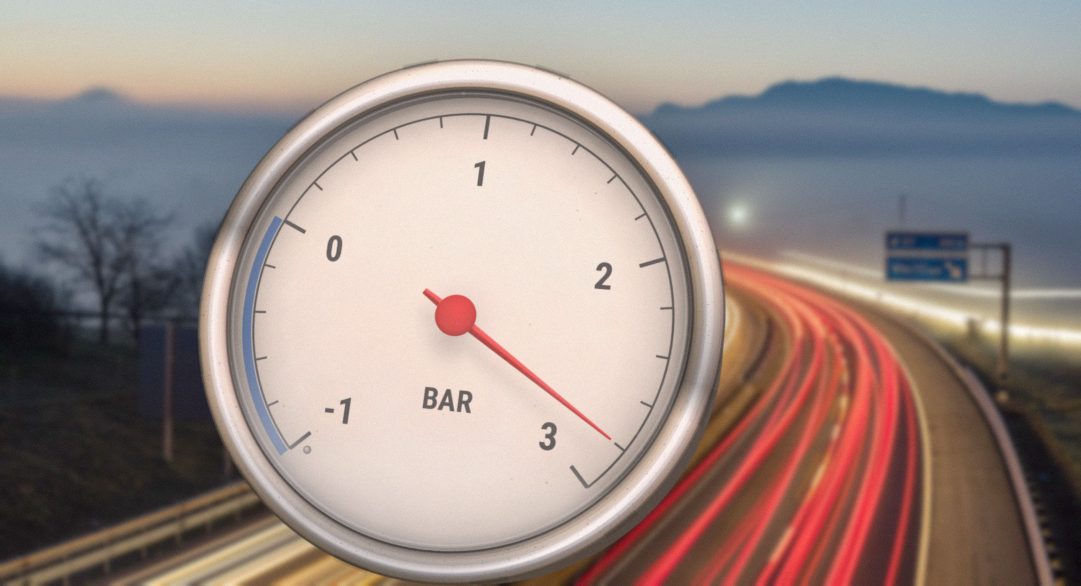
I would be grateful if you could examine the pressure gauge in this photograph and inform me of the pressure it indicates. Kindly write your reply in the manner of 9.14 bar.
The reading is 2.8 bar
